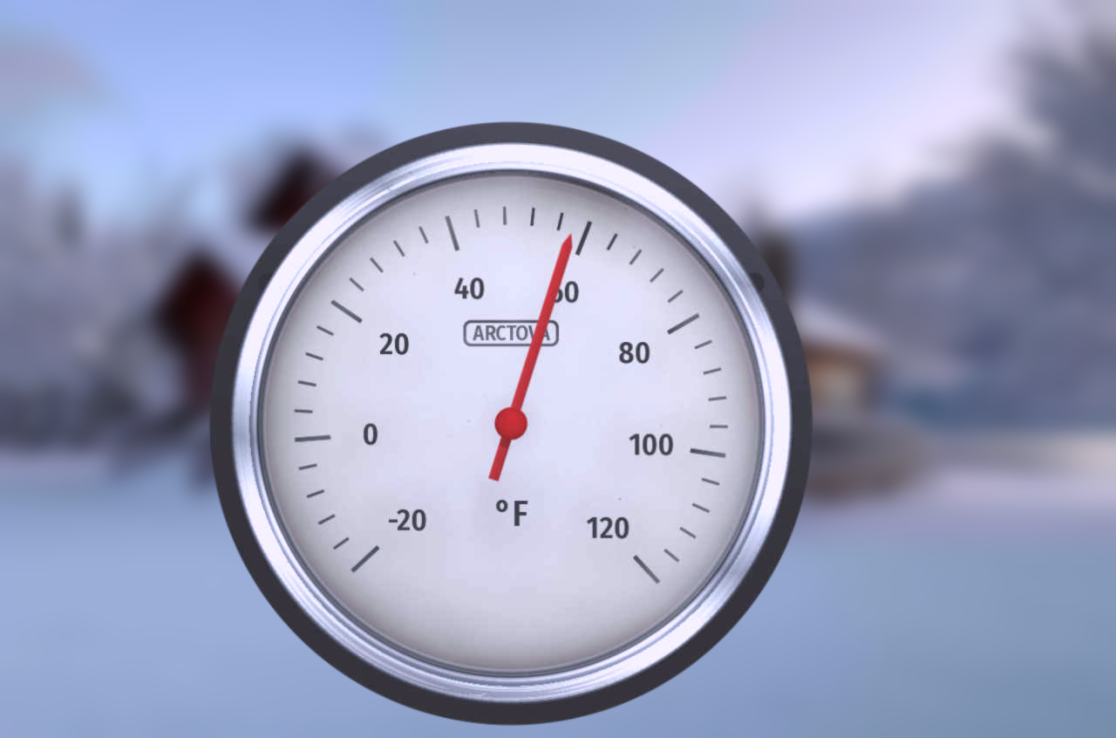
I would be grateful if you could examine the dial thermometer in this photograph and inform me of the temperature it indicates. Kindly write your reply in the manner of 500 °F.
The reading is 58 °F
